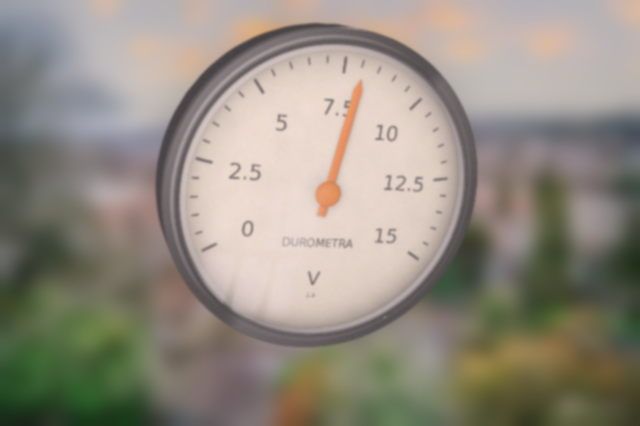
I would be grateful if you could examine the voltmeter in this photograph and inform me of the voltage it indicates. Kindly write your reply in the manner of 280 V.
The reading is 8 V
